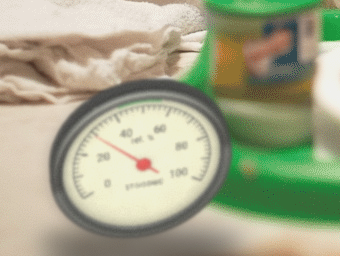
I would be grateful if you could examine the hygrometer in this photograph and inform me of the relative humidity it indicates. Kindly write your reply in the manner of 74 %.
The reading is 30 %
